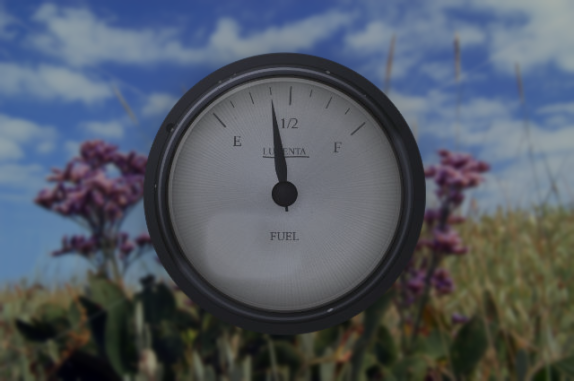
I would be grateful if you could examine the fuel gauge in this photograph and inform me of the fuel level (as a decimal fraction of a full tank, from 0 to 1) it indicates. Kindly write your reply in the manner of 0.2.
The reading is 0.375
